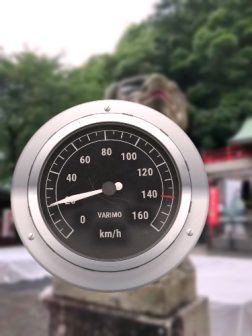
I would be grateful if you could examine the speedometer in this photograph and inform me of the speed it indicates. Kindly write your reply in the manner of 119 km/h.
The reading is 20 km/h
